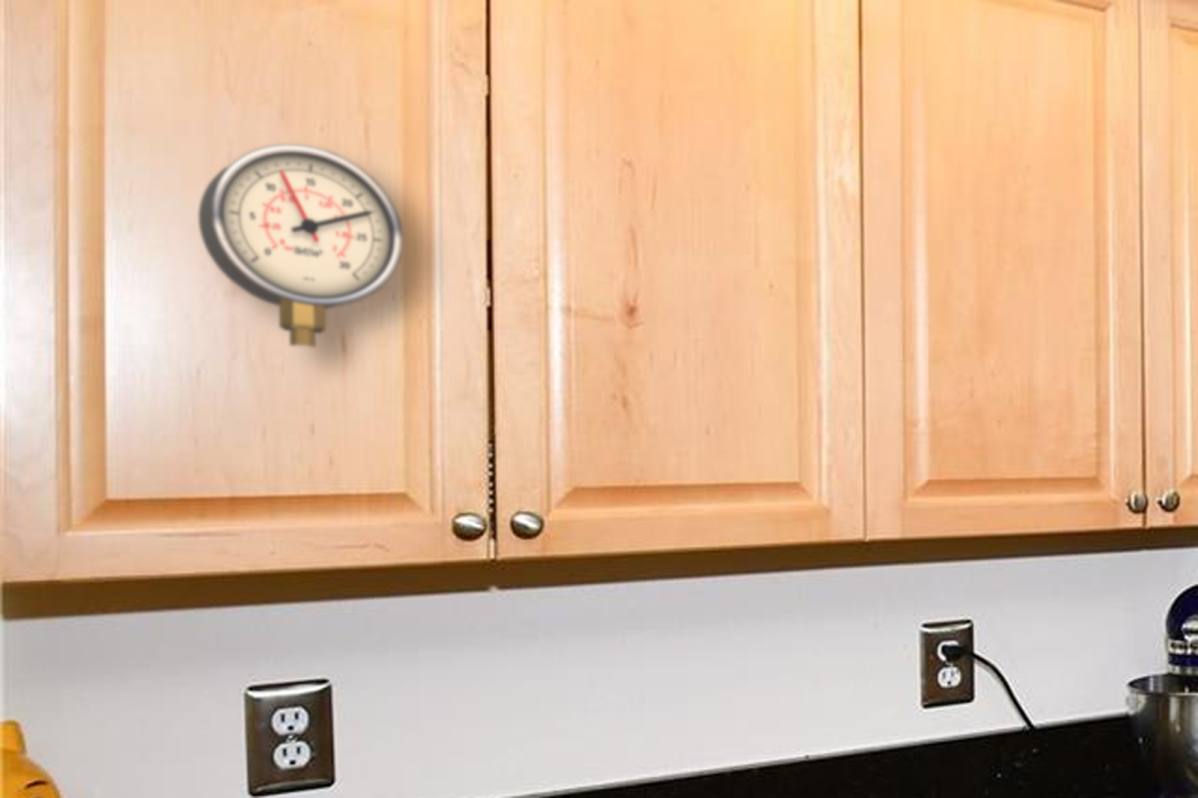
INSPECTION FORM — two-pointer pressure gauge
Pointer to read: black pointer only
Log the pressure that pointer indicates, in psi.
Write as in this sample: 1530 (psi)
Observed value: 22 (psi)
